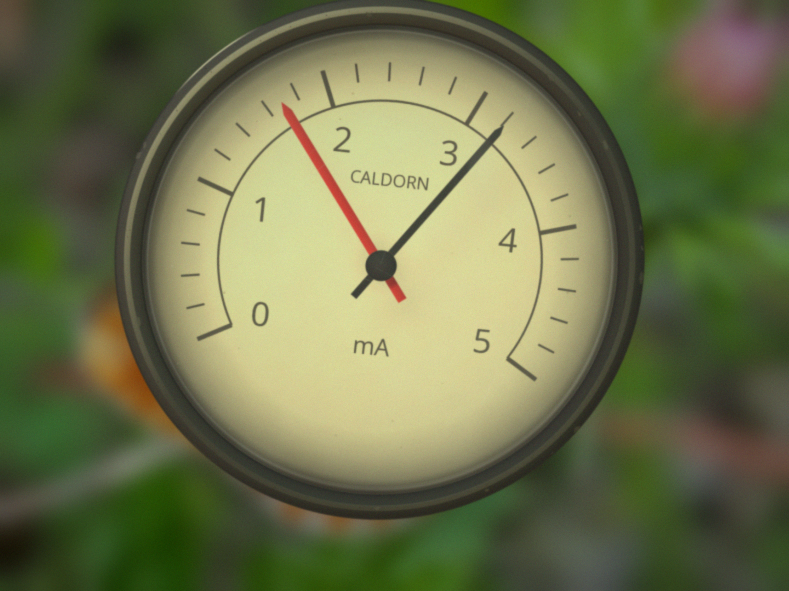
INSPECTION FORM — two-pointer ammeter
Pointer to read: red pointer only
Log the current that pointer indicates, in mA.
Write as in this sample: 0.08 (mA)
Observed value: 1.7 (mA)
